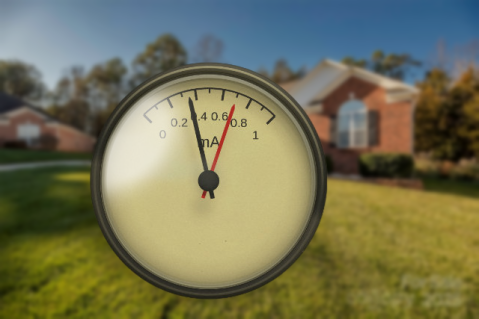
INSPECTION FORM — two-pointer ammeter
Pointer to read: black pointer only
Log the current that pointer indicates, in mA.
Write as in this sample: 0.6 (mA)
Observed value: 0.35 (mA)
